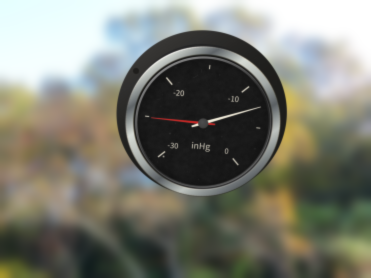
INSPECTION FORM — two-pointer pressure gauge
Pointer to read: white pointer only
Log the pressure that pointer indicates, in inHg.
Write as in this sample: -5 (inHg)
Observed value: -7.5 (inHg)
